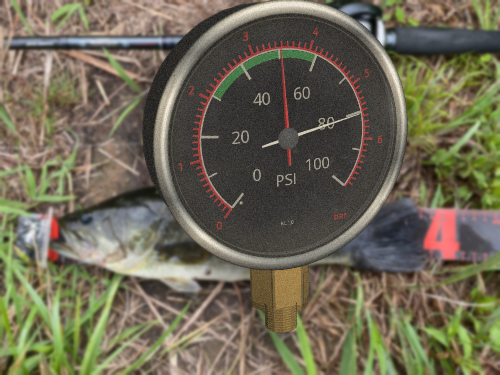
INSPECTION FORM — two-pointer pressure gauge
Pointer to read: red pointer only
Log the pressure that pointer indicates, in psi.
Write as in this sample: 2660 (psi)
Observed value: 50 (psi)
